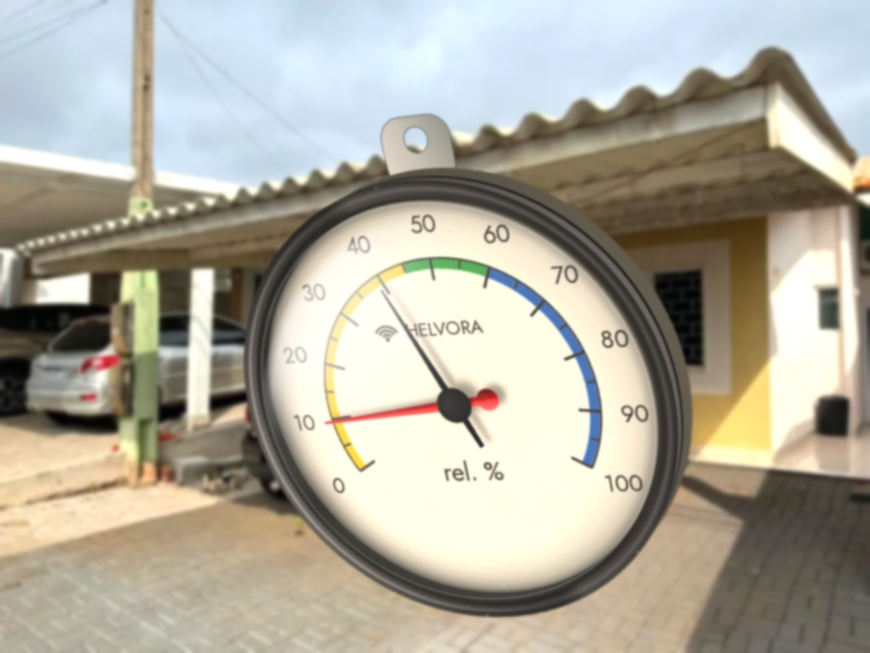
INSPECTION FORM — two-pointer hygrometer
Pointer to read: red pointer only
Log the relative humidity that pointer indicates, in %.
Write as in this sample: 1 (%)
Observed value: 10 (%)
